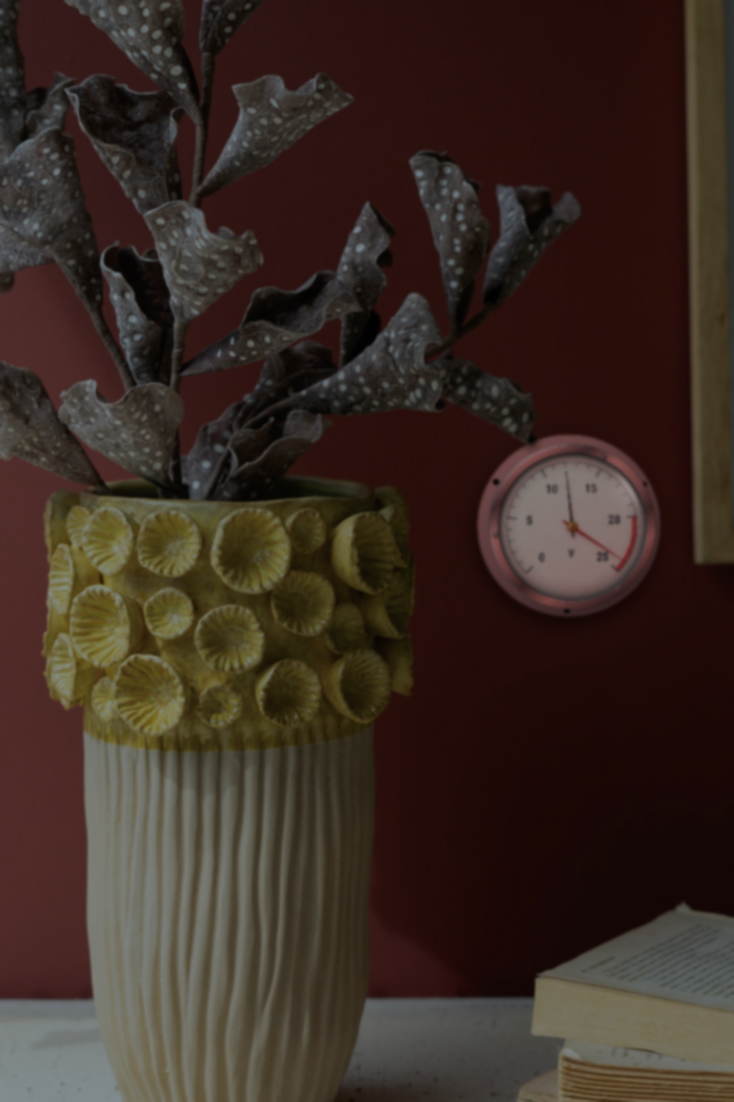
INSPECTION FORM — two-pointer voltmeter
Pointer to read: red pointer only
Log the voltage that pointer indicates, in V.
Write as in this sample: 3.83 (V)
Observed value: 24 (V)
